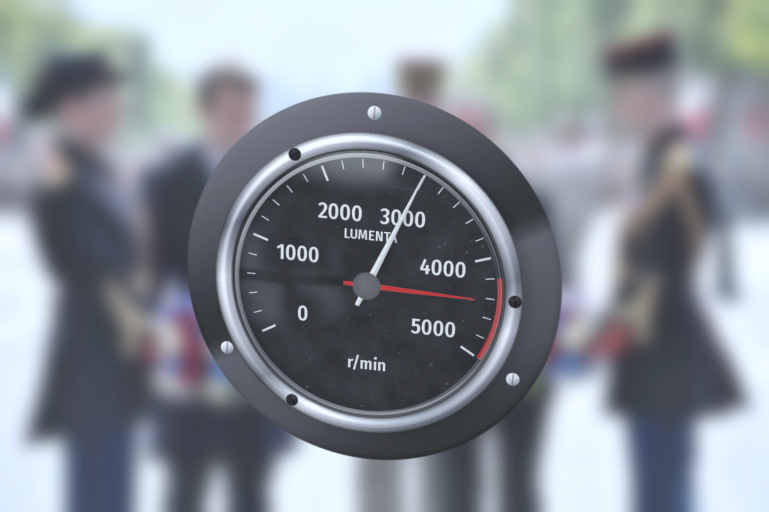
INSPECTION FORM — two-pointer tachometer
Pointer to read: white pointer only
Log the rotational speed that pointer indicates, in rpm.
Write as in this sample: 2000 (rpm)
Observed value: 3000 (rpm)
